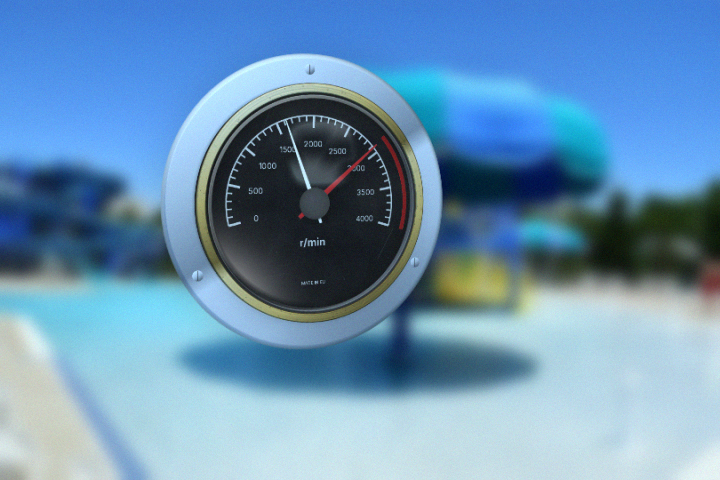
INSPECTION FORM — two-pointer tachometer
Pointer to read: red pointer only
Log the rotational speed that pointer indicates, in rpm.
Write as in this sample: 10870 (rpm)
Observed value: 2900 (rpm)
